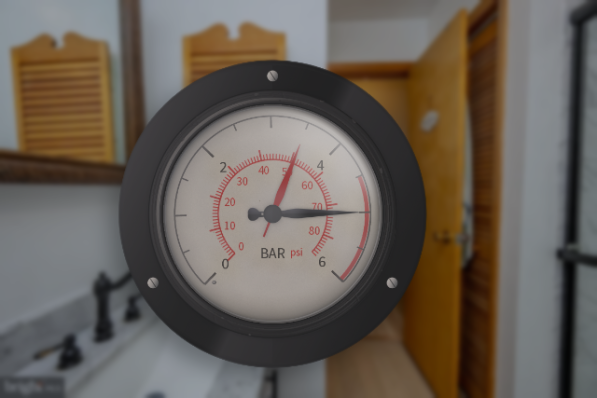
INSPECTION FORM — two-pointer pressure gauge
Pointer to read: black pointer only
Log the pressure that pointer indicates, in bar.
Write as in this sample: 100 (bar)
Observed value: 5 (bar)
